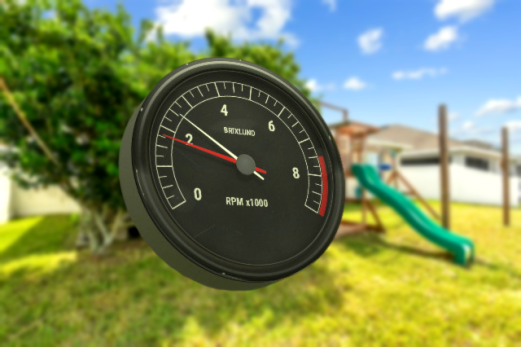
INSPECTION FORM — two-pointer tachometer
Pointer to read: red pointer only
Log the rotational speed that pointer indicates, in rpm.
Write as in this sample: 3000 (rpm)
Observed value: 1750 (rpm)
